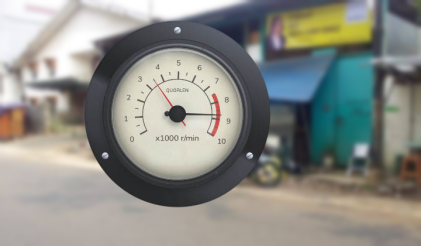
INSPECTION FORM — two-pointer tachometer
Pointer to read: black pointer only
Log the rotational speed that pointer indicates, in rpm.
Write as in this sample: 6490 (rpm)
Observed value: 8750 (rpm)
